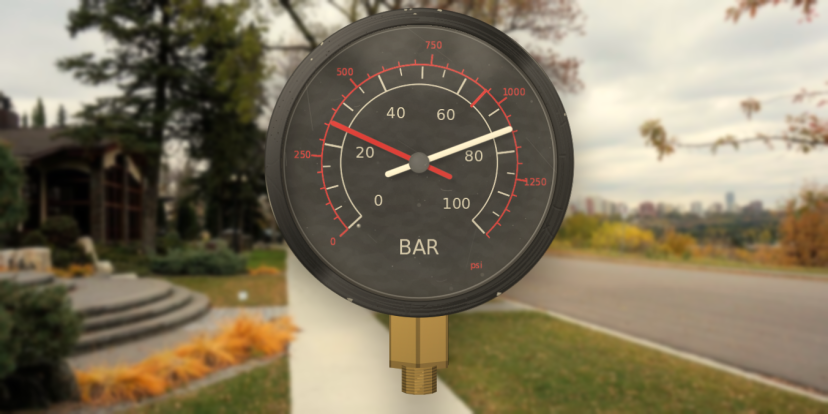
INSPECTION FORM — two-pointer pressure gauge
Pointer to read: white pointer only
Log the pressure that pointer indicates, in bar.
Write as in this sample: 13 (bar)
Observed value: 75 (bar)
